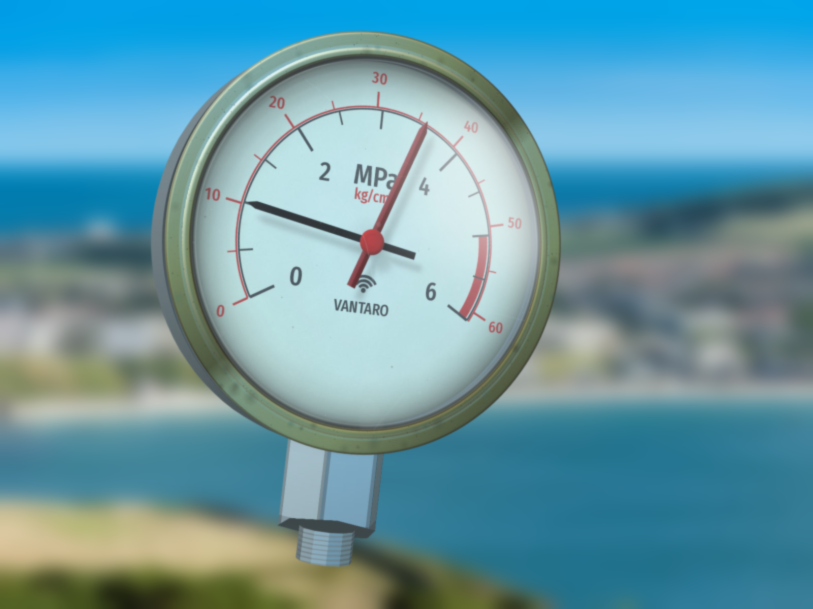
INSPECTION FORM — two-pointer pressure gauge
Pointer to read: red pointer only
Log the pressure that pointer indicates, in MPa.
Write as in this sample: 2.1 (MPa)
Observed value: 3.5 (MPa)
